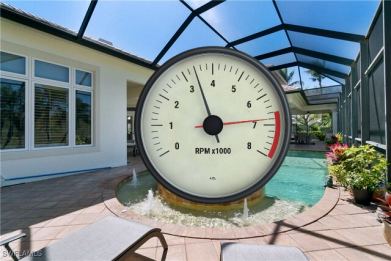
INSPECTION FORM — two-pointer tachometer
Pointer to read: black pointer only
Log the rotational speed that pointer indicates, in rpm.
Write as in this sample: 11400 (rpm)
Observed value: 3400 (rpm)
